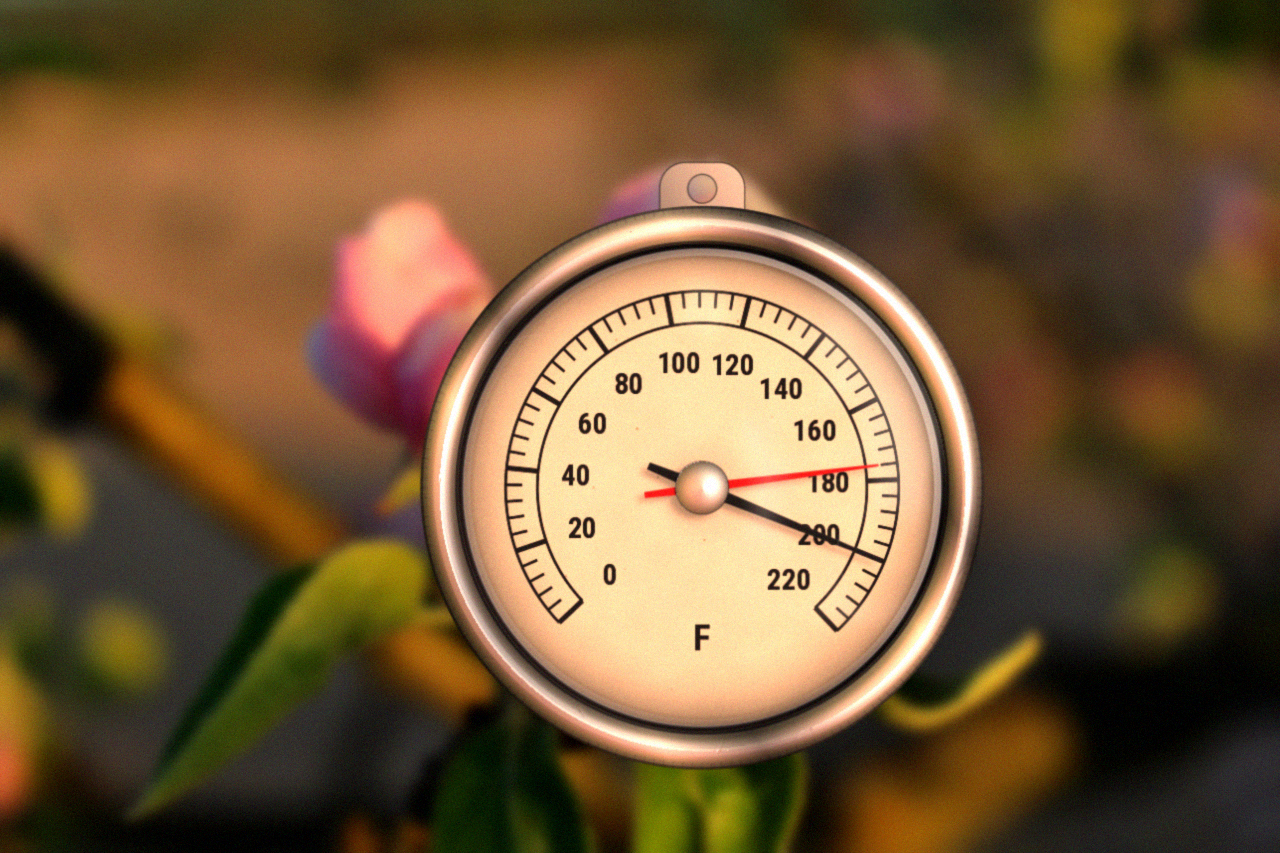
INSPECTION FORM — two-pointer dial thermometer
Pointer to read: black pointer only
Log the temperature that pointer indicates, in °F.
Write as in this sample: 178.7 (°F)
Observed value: 200 (°F)
